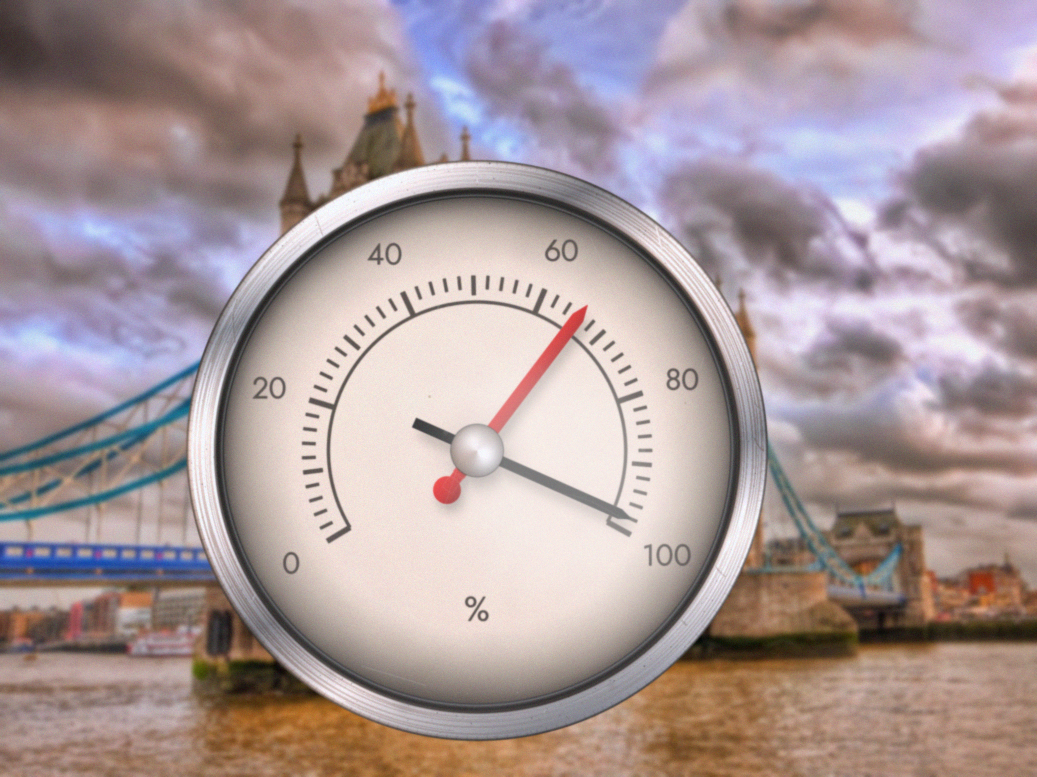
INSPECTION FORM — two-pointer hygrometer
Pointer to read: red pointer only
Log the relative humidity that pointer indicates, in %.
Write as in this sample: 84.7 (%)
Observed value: 66 (%)
